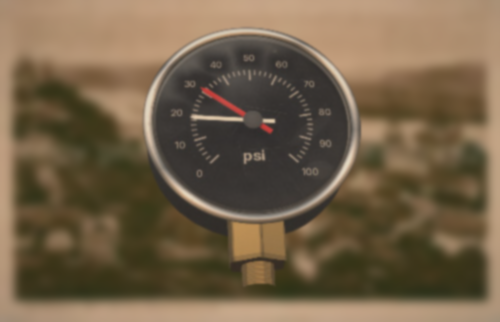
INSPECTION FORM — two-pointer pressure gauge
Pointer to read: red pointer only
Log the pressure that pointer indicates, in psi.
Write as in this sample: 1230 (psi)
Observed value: 30 (psi)
